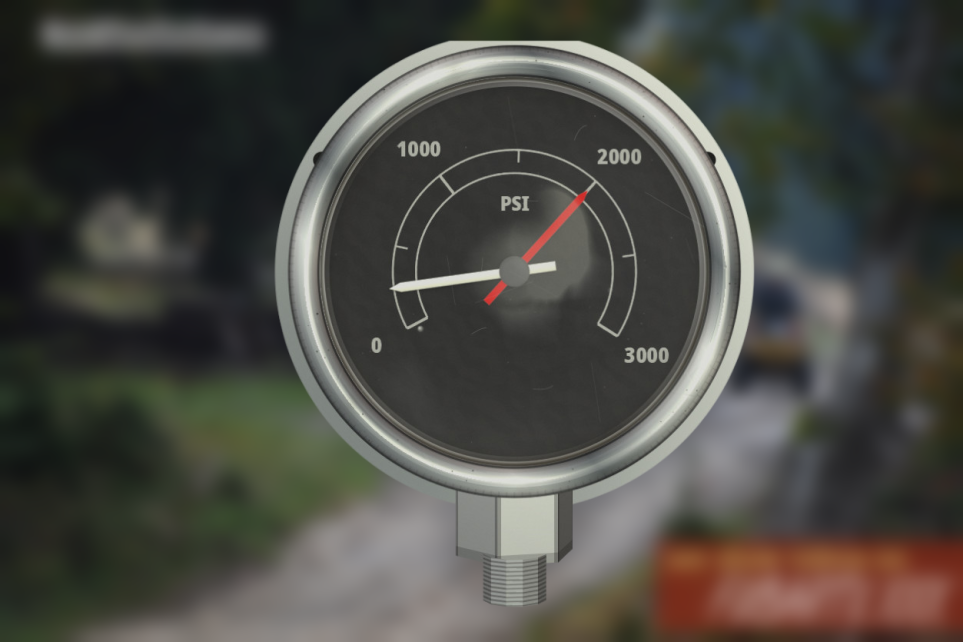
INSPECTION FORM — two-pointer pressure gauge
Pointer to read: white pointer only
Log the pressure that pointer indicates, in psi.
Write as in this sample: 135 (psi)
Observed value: 250 (psi)
